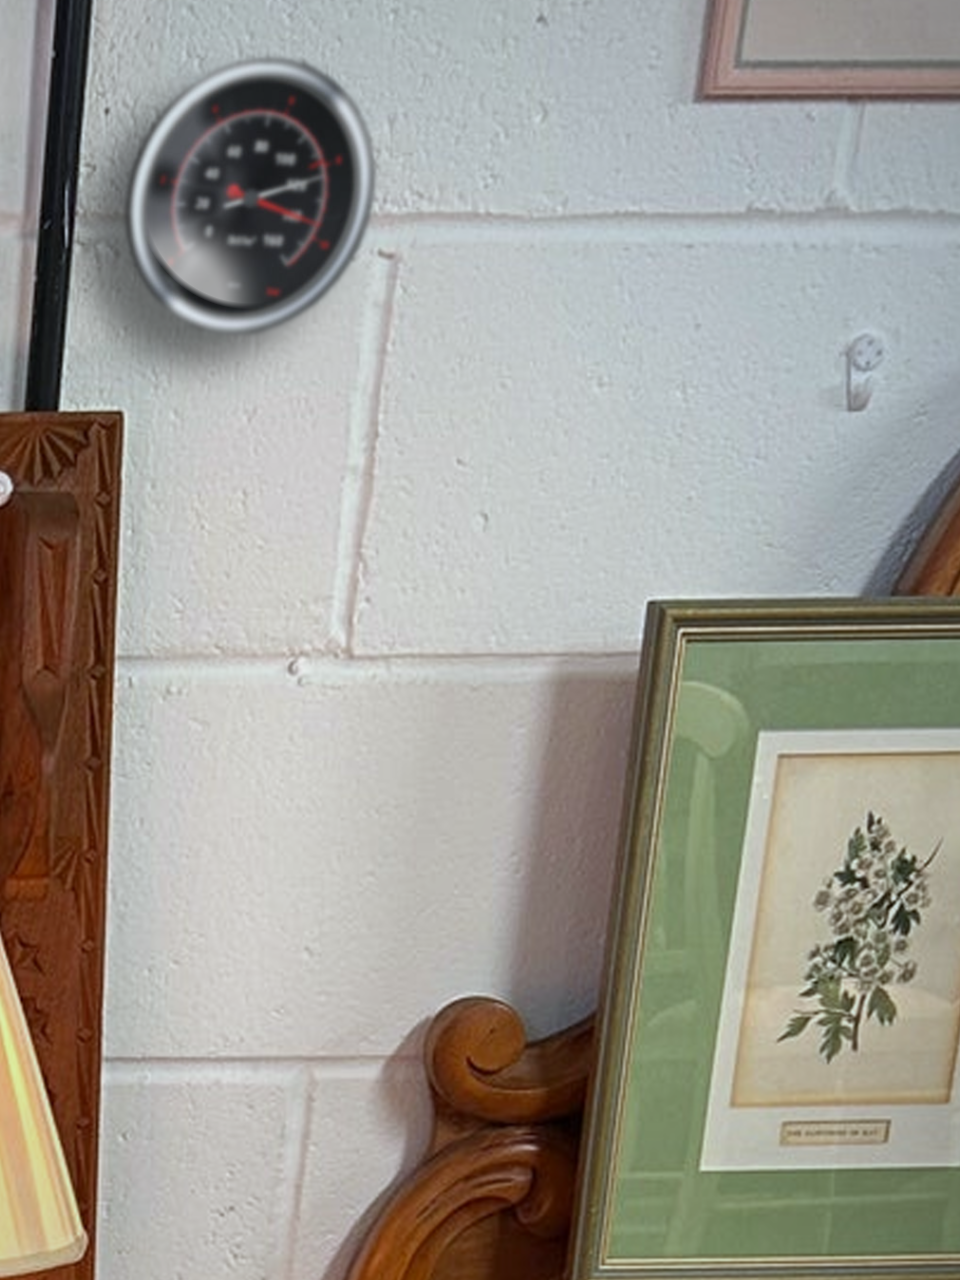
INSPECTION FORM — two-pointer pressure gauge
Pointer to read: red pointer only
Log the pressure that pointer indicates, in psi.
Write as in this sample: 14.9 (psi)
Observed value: 140 (psi)
